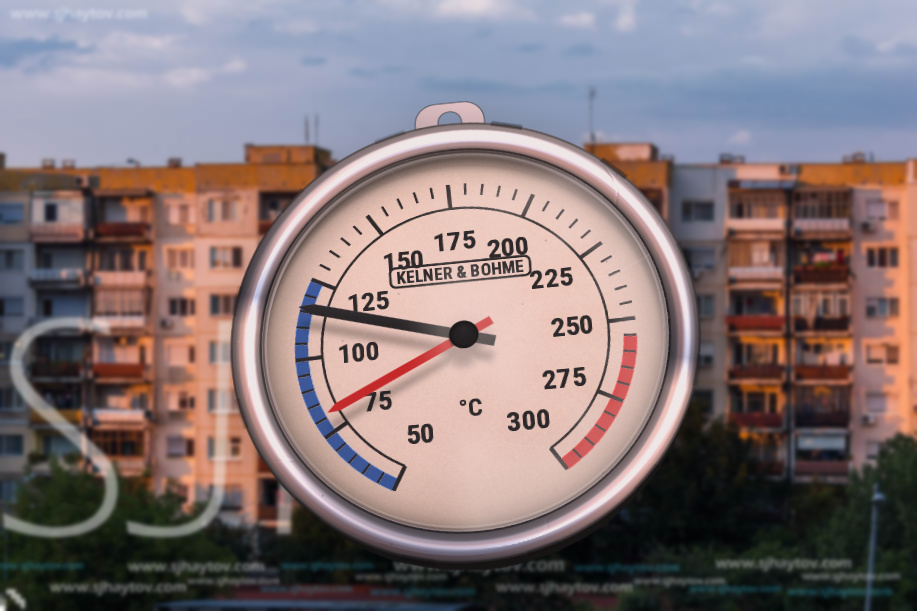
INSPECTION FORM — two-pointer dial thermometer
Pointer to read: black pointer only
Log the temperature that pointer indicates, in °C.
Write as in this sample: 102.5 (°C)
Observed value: 115 (°C)
